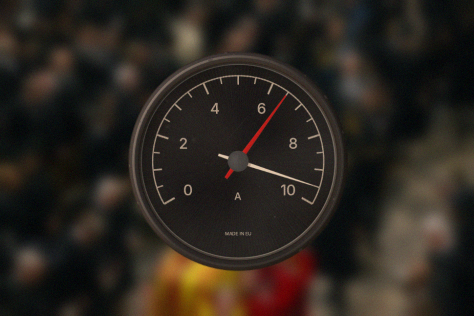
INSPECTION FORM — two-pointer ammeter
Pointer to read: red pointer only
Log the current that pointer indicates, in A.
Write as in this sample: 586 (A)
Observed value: 6.5 (A)
